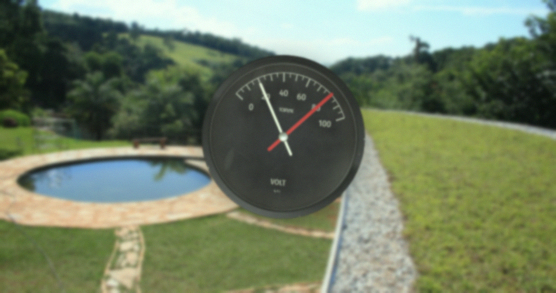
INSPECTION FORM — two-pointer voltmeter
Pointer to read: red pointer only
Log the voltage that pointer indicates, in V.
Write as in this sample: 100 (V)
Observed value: 80 (V)
